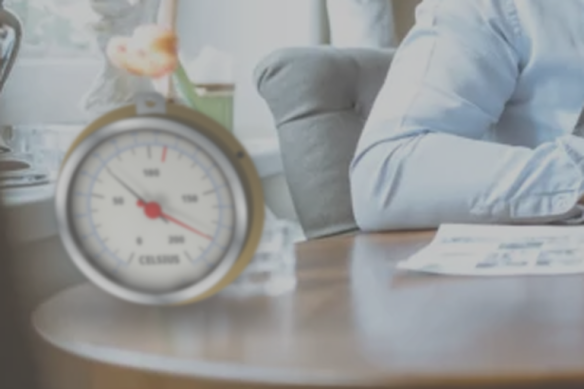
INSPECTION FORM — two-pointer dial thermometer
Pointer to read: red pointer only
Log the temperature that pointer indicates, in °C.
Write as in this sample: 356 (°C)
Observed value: 180 (°C)
